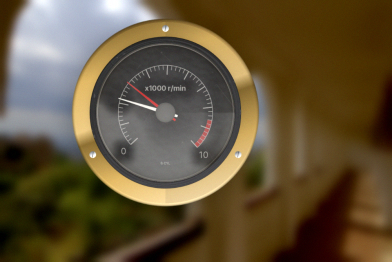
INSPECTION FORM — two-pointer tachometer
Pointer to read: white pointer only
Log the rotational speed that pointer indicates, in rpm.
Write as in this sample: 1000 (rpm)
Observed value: 2200 (rpm)
